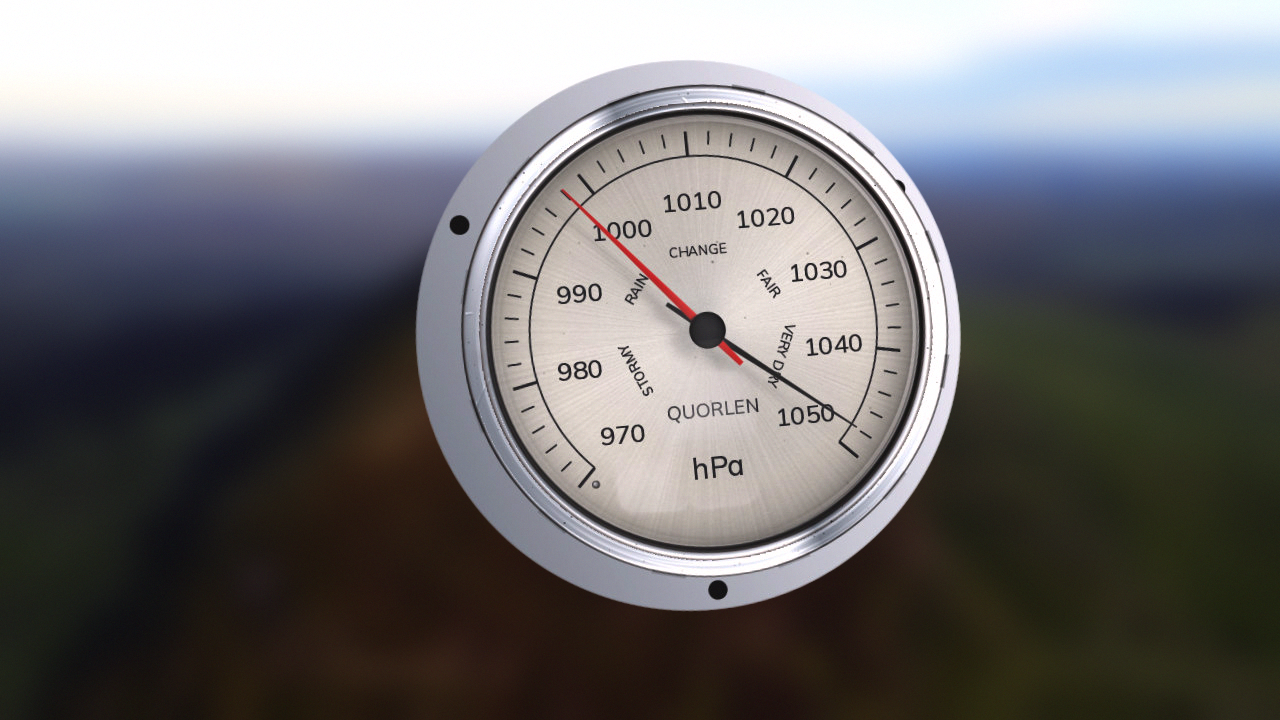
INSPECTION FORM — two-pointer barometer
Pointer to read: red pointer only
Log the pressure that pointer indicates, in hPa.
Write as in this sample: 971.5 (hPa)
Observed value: 998 (hPa)
